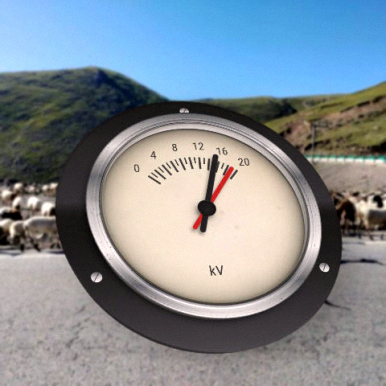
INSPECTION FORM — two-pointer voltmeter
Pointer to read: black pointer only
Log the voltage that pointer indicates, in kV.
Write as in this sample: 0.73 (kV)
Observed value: 15 (kV)
